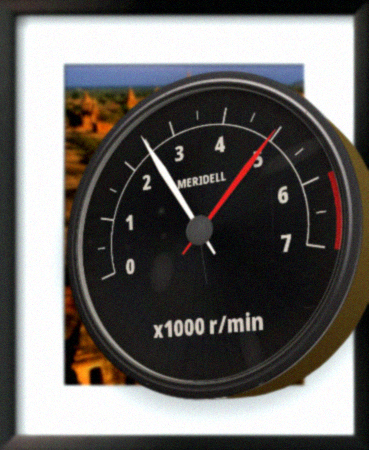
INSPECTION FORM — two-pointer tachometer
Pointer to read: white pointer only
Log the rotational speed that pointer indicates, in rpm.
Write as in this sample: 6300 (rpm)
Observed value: 2500 (rpm)
